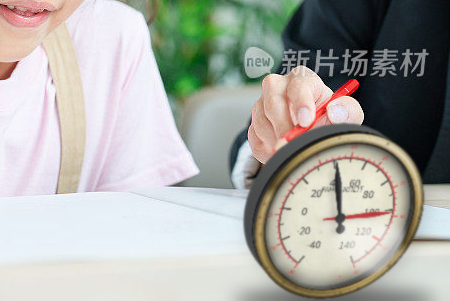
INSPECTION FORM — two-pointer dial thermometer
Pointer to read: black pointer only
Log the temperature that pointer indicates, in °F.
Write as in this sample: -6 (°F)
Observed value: 40 (°F)
